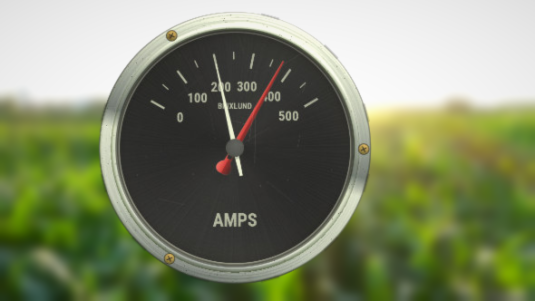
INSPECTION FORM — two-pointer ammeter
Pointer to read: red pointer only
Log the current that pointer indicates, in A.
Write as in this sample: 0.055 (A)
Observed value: 375 (A)
